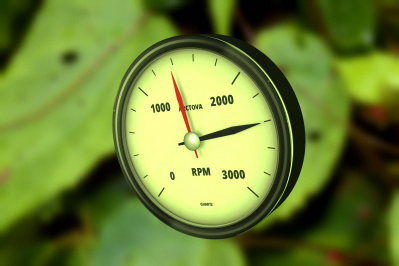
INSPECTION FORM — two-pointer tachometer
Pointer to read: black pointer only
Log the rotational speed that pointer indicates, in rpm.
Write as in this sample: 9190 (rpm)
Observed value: 2400 (rpm)
